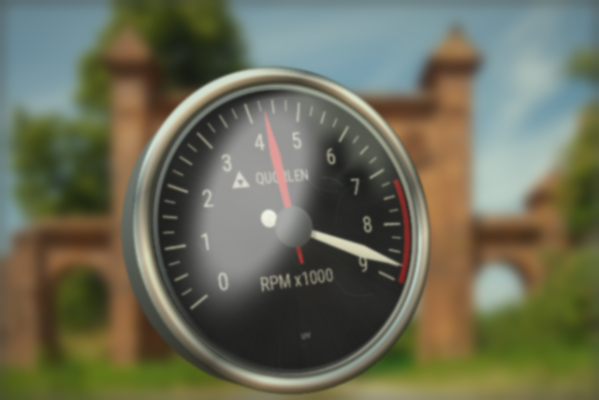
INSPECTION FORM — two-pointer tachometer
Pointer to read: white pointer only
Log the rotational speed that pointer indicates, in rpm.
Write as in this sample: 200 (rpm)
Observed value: 8750 (rpm)
